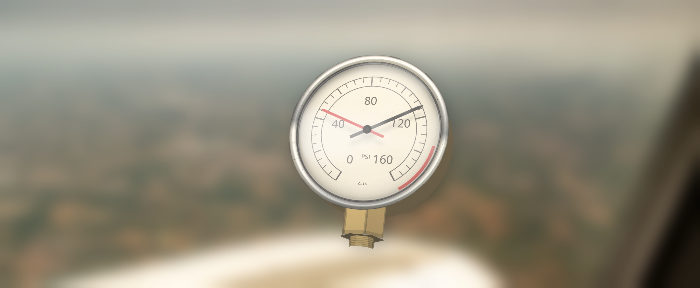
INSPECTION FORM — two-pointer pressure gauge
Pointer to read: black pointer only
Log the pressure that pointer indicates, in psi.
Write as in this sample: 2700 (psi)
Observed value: 115 (psi)
